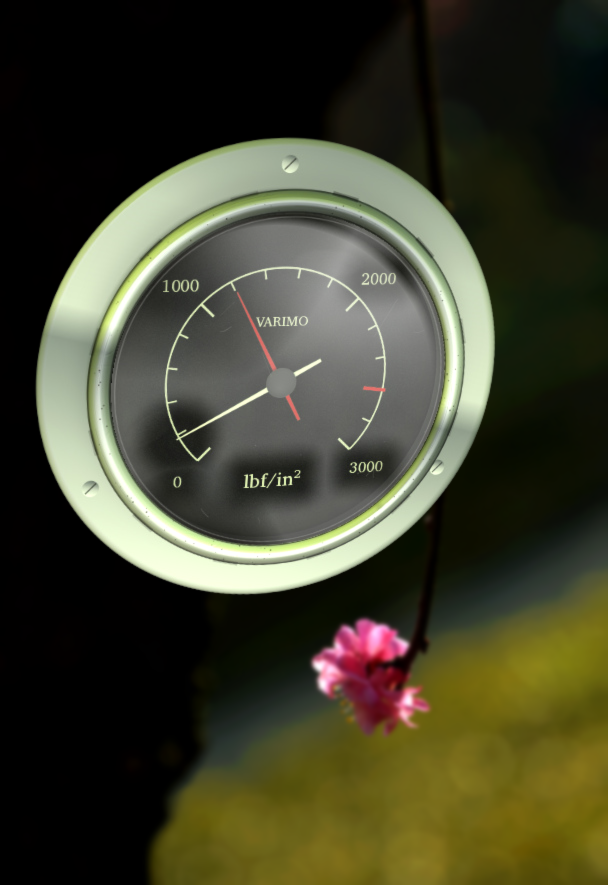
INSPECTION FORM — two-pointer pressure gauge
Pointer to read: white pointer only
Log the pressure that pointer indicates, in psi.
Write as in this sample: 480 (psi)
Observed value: 200 (psi)
